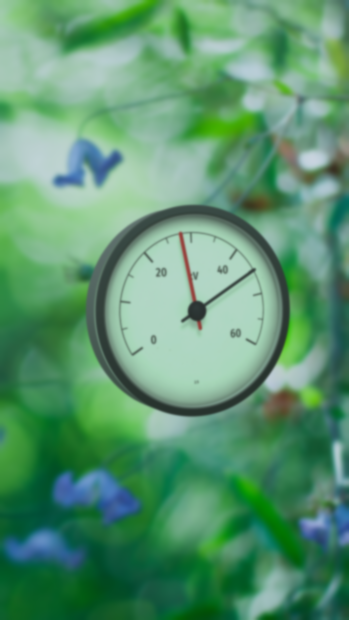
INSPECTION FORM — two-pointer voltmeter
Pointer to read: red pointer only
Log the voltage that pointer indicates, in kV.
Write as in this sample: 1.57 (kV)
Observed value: 27.5 (kV)
